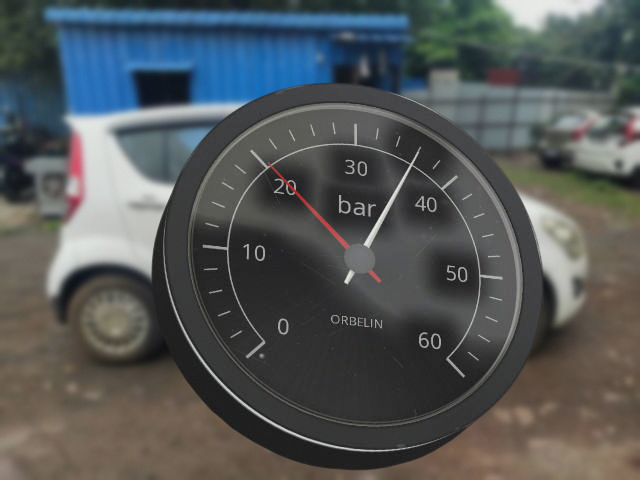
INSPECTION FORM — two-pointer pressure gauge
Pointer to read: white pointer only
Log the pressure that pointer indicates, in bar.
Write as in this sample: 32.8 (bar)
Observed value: 36 (bar)
